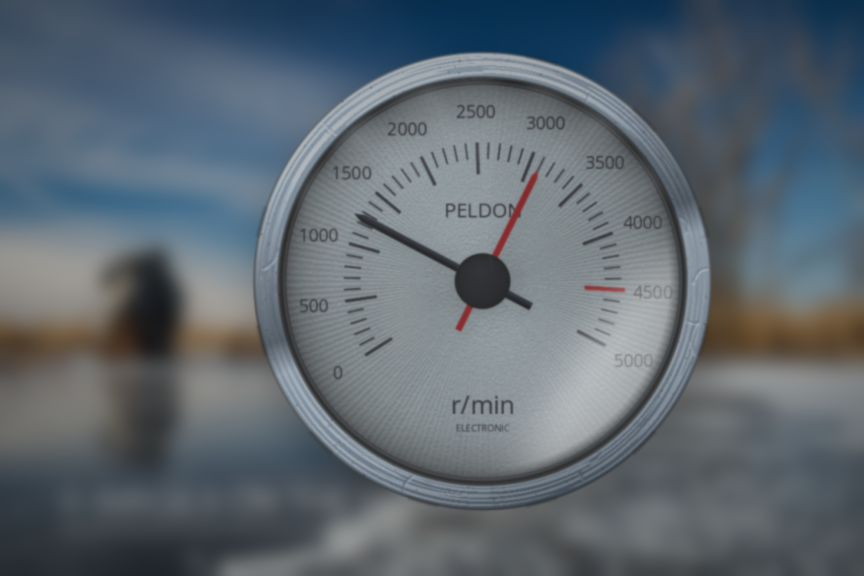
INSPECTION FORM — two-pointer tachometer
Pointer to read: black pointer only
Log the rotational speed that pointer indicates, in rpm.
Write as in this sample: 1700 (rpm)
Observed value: 1250 (rpm)
